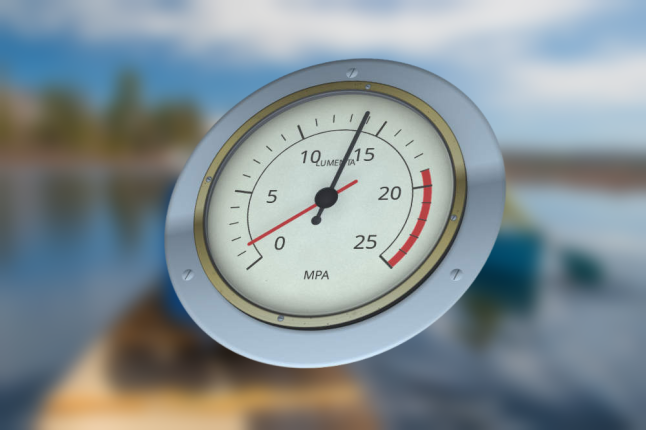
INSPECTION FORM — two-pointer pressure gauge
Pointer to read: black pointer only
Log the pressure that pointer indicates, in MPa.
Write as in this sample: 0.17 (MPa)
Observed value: 14 (MPa)
